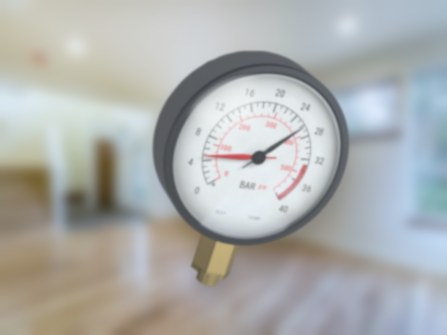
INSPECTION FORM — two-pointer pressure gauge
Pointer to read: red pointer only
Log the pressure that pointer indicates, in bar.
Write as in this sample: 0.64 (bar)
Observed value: 5 (bar)
